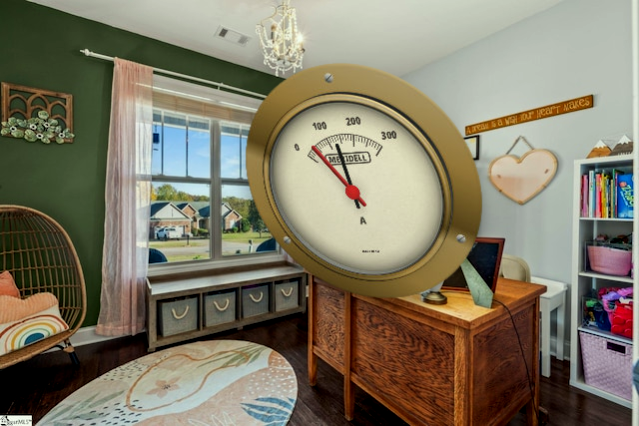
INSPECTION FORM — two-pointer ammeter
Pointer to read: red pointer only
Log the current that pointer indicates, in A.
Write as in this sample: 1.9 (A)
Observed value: 50 (A)
